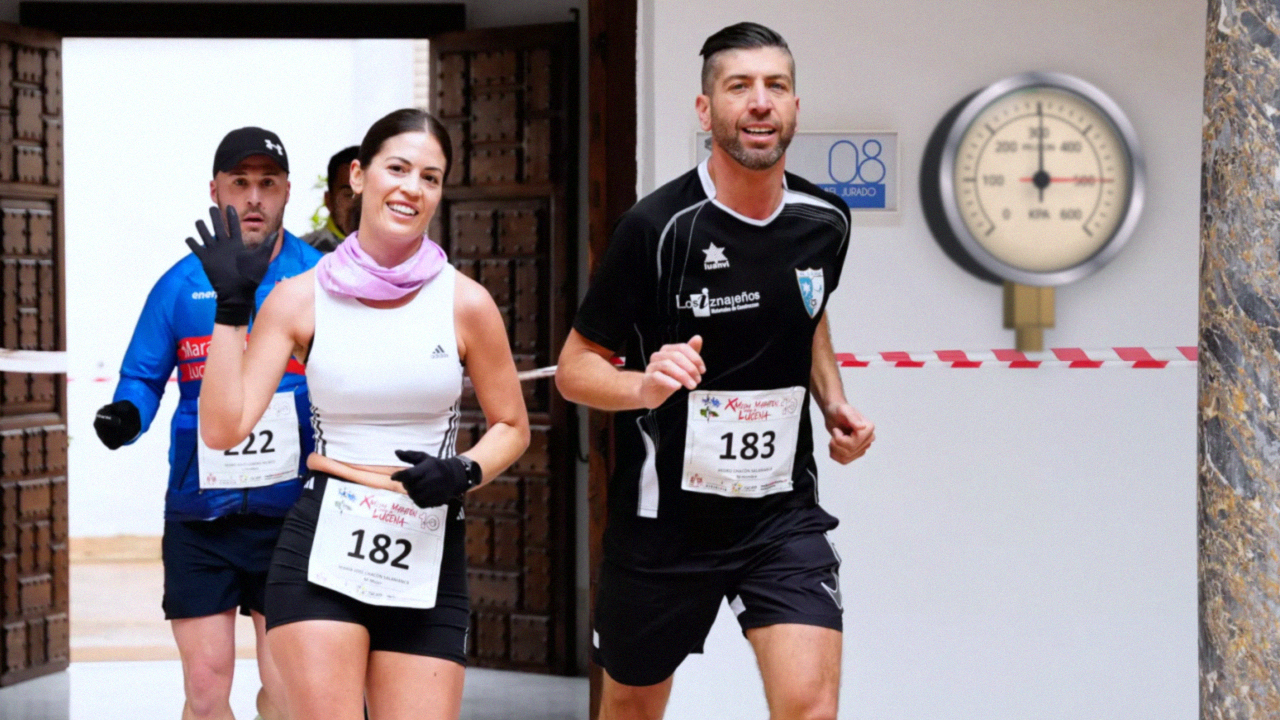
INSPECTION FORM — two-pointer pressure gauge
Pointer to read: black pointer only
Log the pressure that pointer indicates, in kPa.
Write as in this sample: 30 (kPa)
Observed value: 300 (kPa)
